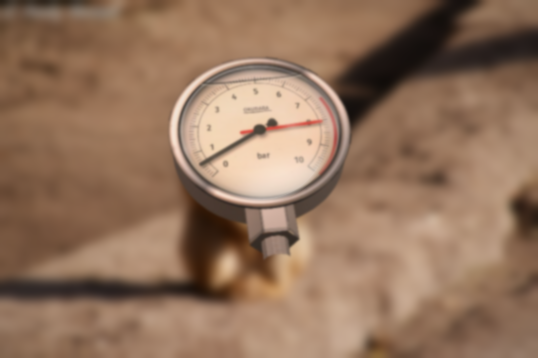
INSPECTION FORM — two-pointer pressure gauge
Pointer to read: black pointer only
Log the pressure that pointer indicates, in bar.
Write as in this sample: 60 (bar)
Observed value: 0.5 (bar)
